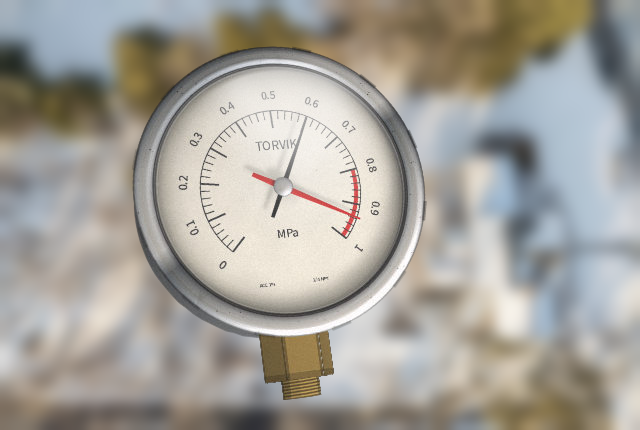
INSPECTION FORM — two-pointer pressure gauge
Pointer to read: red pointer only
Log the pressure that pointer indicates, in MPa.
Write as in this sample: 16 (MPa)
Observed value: 0.94 (MPa)
